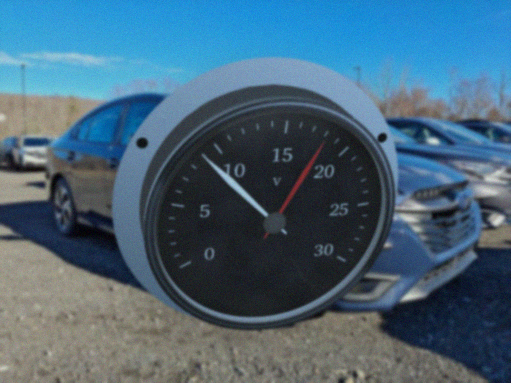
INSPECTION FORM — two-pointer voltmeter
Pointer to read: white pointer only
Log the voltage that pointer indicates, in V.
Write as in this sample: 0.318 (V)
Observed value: 9 (V)
